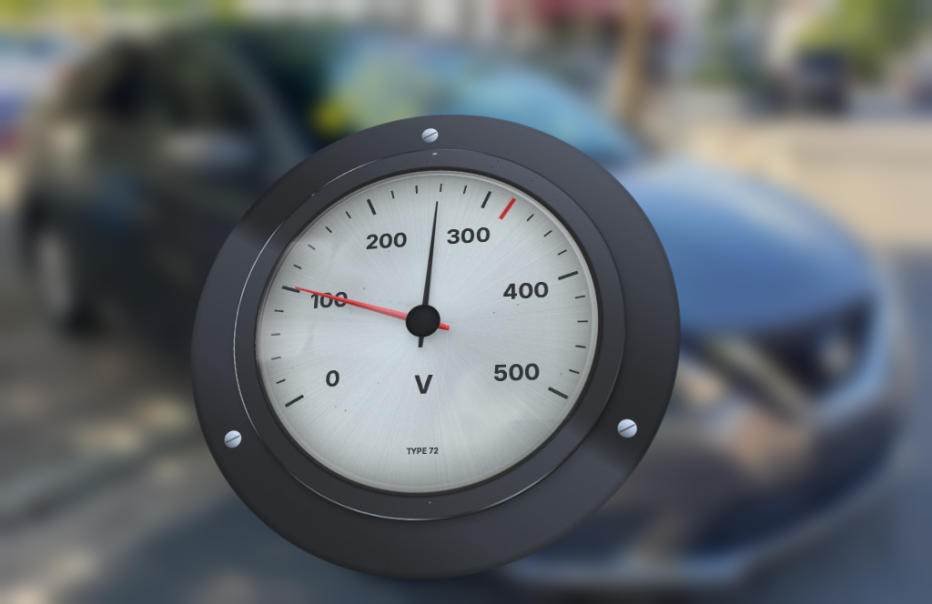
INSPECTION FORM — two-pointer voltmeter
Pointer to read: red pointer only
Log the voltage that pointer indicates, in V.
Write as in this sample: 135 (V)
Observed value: 100 (V)
